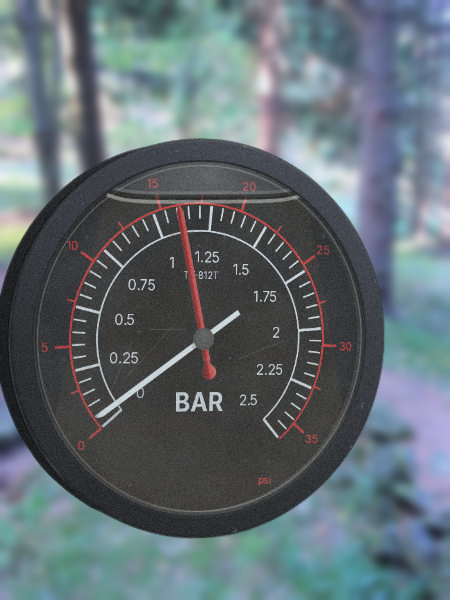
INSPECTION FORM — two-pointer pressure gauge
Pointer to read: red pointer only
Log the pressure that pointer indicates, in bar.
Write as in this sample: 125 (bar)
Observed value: 1.1 (bar)
